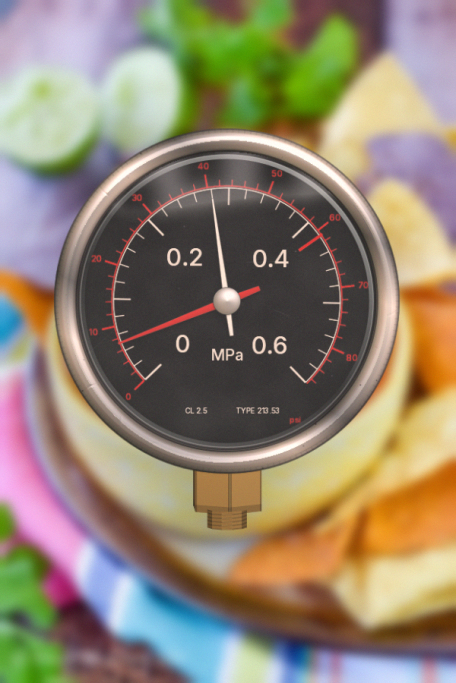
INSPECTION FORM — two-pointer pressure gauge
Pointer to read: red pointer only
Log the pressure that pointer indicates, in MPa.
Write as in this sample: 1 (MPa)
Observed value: 0.05 (MPa)
